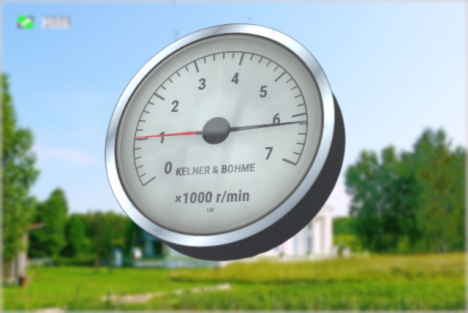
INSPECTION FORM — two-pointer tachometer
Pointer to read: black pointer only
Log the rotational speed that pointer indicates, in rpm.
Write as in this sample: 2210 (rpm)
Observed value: 6200 (rpm)
